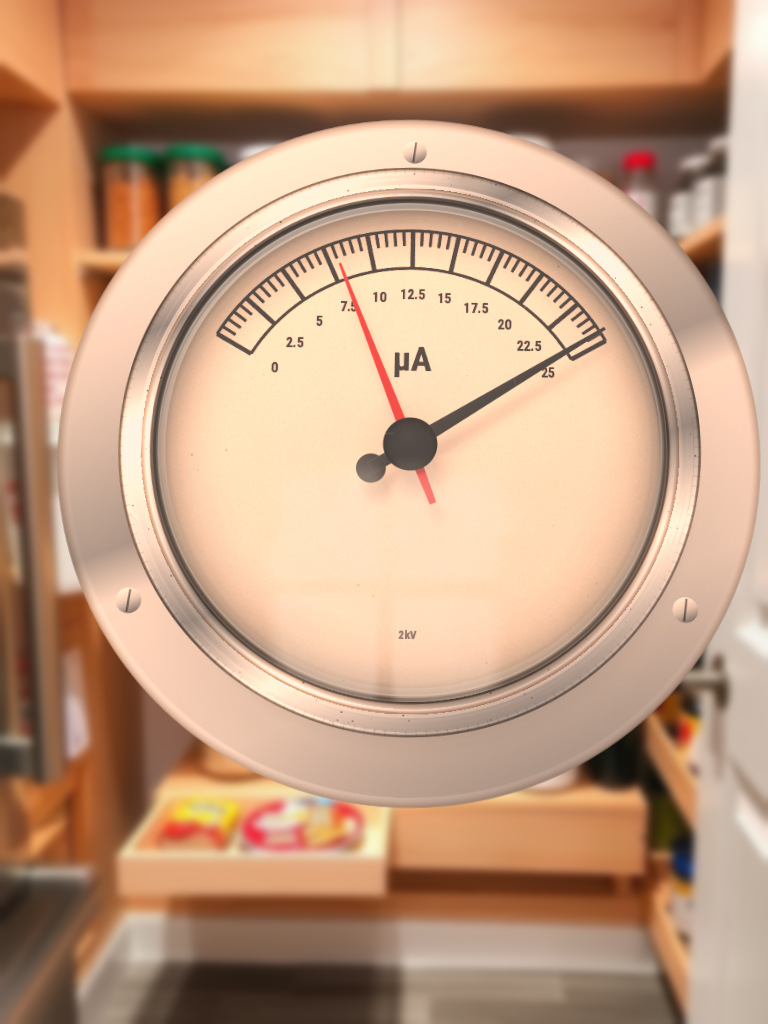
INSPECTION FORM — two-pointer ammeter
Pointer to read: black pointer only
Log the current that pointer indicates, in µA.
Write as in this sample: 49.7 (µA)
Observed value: 24.5 (µA)
